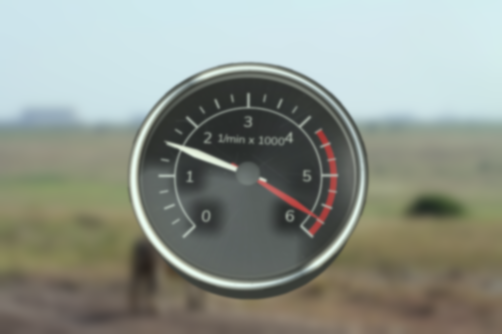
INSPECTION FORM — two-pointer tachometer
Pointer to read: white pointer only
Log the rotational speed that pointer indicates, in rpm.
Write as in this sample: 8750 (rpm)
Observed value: 1500 (rpm)
